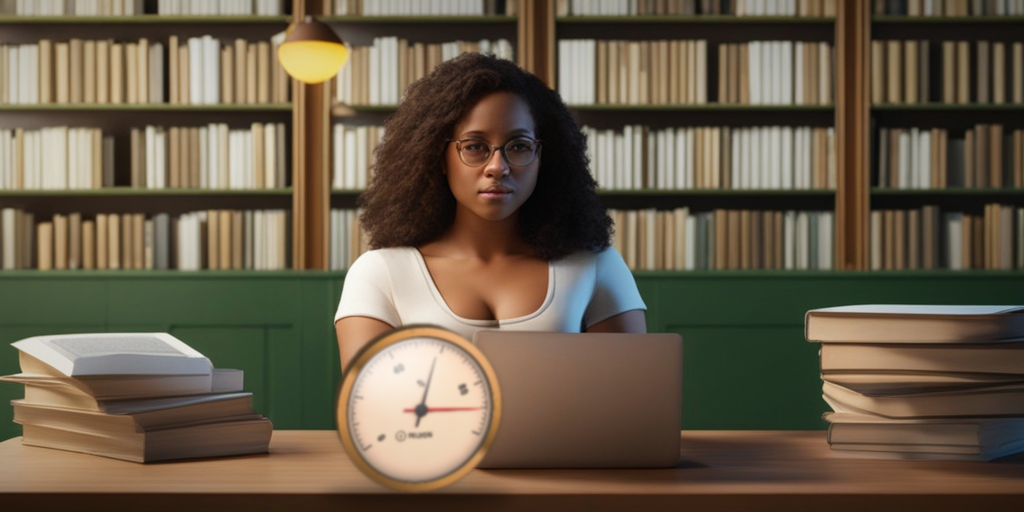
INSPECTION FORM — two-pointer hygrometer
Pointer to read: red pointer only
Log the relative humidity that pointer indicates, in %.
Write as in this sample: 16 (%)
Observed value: 90 (%)
